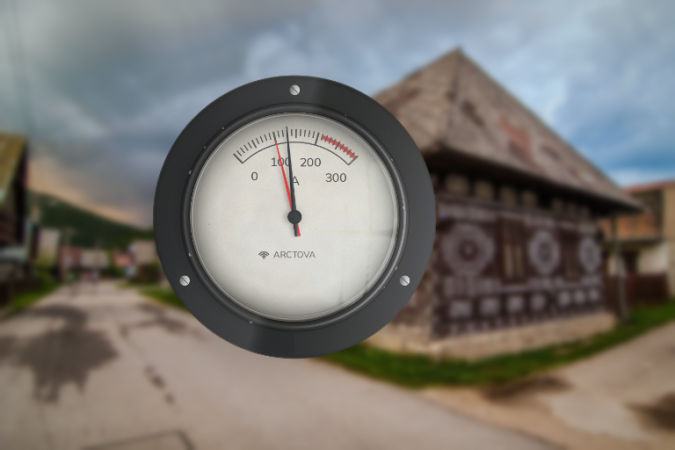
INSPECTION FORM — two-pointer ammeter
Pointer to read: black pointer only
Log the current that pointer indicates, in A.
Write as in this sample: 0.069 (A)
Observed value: 130 (A)
